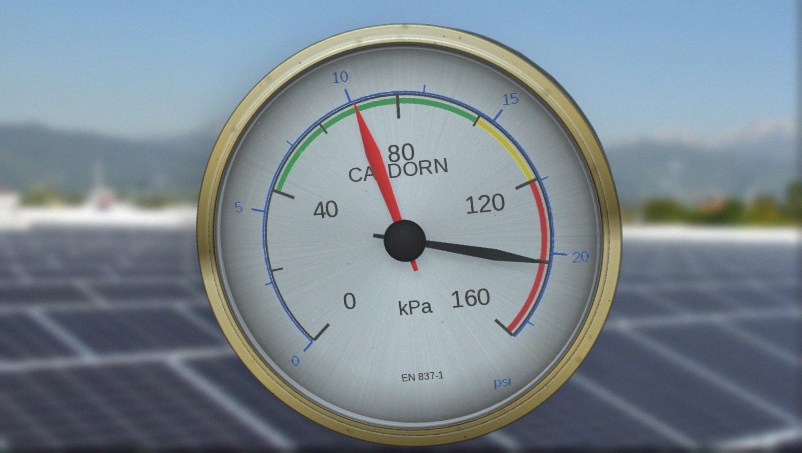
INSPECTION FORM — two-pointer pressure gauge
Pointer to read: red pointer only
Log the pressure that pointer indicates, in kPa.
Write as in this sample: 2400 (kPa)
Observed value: 70 (kPa)
